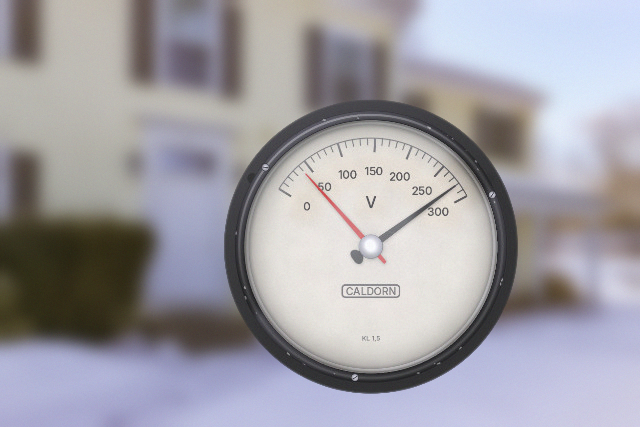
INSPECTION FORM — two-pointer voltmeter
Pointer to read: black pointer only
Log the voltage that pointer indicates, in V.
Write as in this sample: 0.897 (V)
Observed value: 280 (V)
